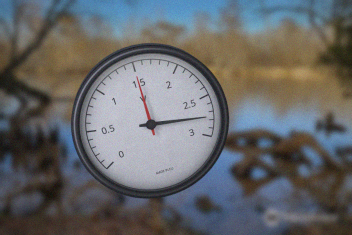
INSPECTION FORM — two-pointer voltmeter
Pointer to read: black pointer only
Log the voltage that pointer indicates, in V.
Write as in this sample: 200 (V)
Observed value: 2.75 (V)
